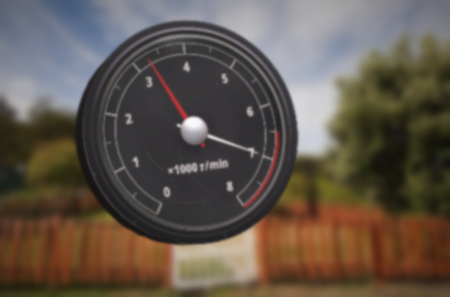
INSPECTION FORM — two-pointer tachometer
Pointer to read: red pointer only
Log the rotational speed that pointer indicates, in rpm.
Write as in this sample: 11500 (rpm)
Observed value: 3250 (rpm)
